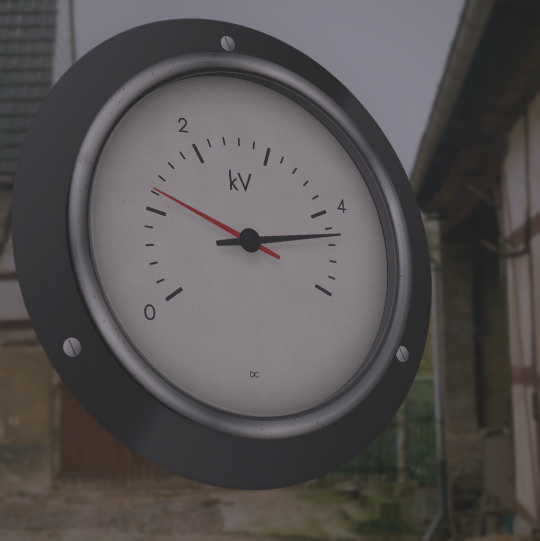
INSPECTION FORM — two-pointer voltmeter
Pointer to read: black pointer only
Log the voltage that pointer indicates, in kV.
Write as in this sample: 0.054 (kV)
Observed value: 4.3 (kV)
